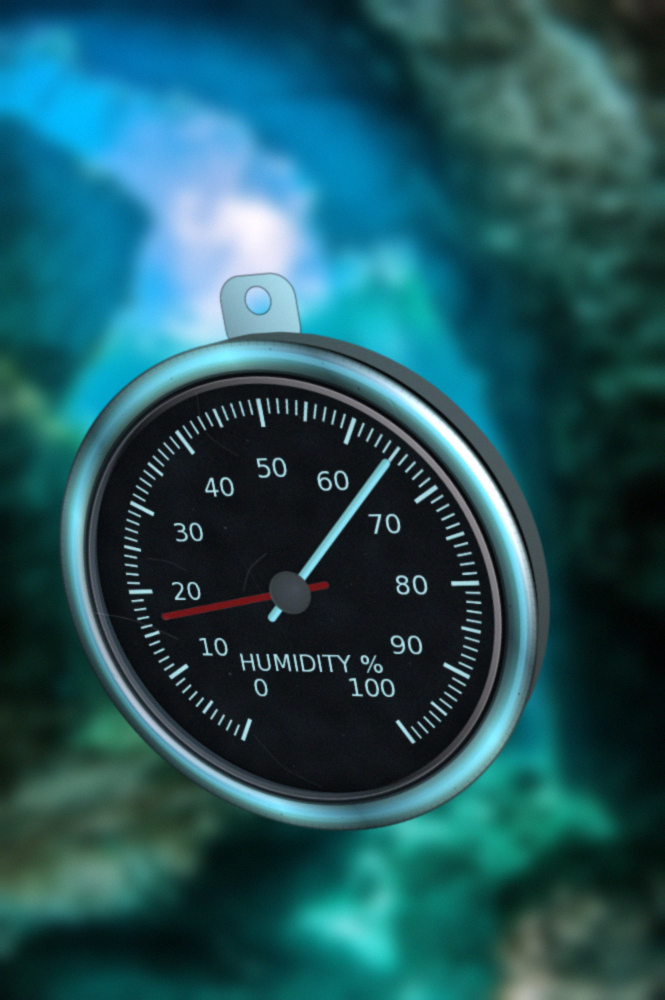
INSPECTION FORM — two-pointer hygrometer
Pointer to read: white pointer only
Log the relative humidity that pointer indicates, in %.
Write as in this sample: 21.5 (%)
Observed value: 65 (%)
